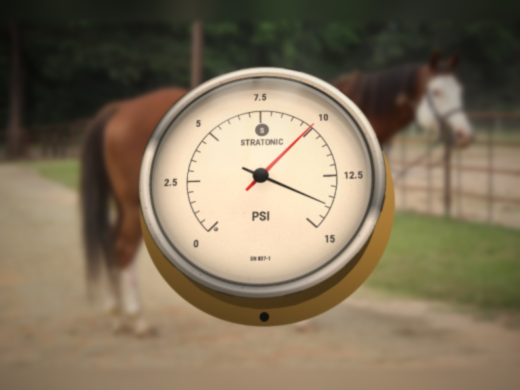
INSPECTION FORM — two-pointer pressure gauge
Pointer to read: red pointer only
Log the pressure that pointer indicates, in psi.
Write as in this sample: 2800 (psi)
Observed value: 10 (psi)
